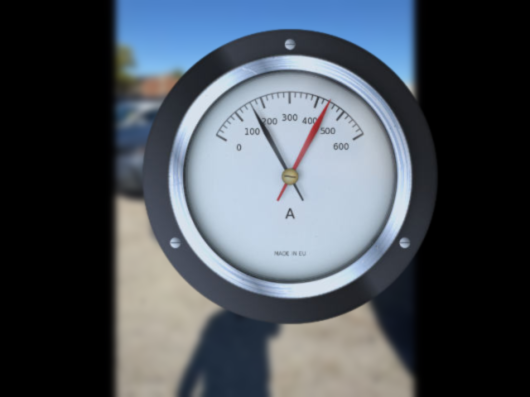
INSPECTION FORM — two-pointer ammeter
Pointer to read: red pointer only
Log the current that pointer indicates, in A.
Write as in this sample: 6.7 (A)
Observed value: 440 (A)
